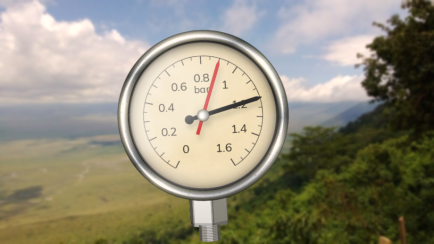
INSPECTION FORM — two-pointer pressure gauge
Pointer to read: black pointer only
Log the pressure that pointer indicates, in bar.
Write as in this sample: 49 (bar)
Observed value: 1.2 (bar)
